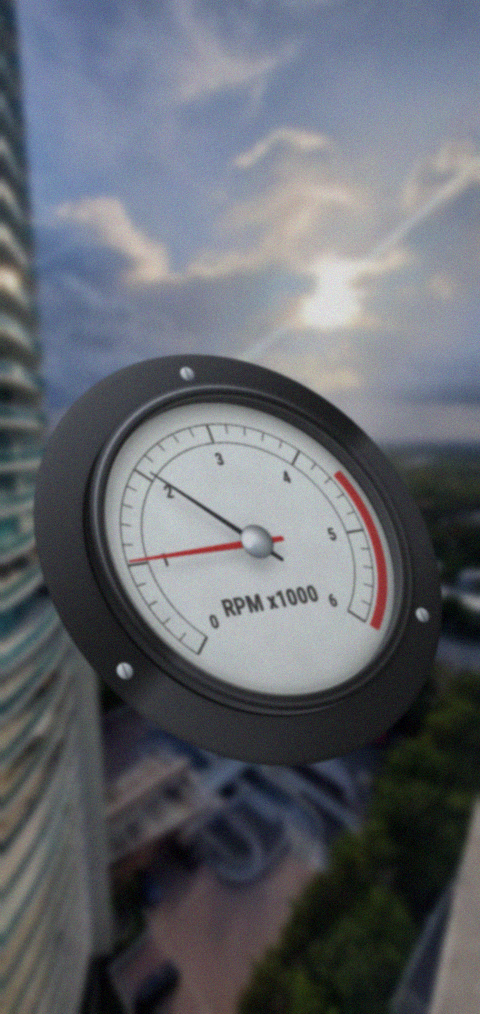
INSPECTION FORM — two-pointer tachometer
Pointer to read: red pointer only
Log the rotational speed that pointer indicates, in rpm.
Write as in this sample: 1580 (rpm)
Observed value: 1000 (rpm)
